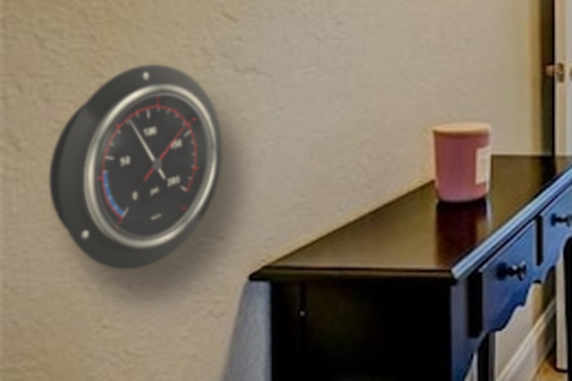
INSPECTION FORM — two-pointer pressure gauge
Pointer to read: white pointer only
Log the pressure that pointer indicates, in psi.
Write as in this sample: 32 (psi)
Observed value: 80 (psi)
